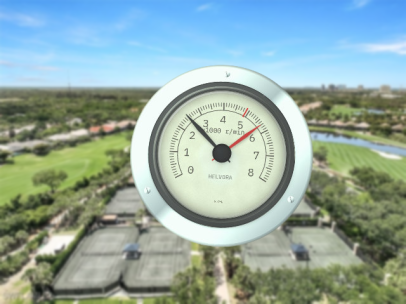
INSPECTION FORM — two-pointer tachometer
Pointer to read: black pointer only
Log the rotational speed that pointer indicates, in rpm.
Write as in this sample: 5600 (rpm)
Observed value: 2500 (rpm)
